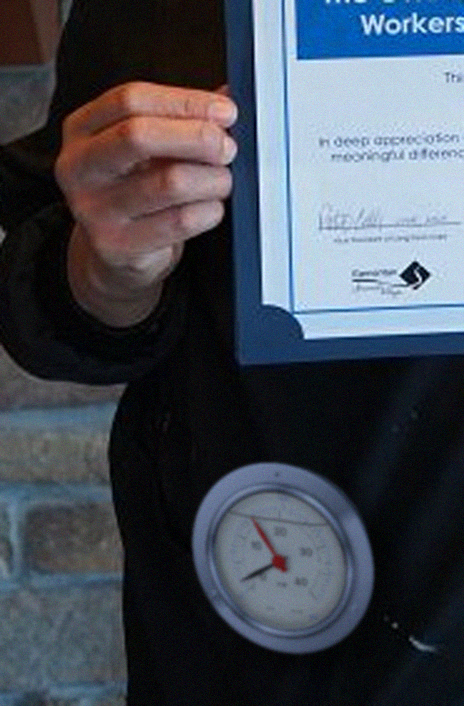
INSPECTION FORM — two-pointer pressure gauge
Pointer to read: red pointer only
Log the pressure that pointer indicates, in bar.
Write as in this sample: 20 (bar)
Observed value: 15 (bar)
